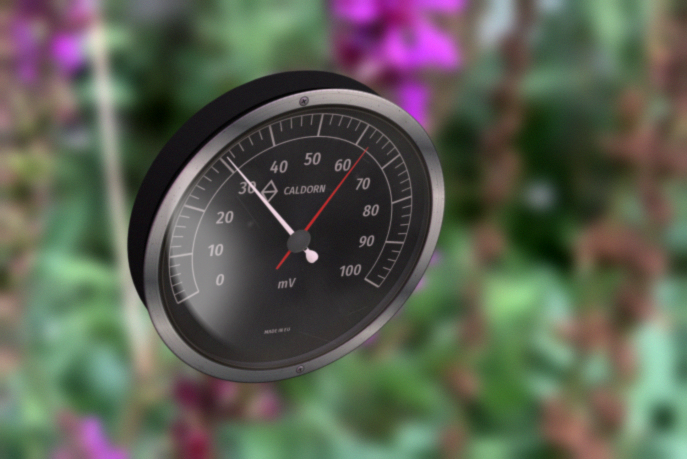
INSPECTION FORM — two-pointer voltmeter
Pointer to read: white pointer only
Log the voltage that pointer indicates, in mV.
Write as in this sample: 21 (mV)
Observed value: 31 (mV)
